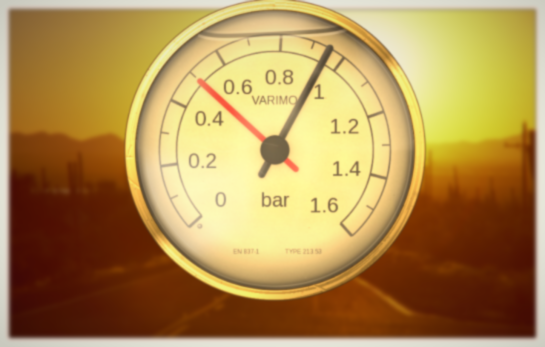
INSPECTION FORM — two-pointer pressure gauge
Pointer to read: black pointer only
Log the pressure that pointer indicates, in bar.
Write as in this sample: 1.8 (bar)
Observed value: 0.95 (bar)
